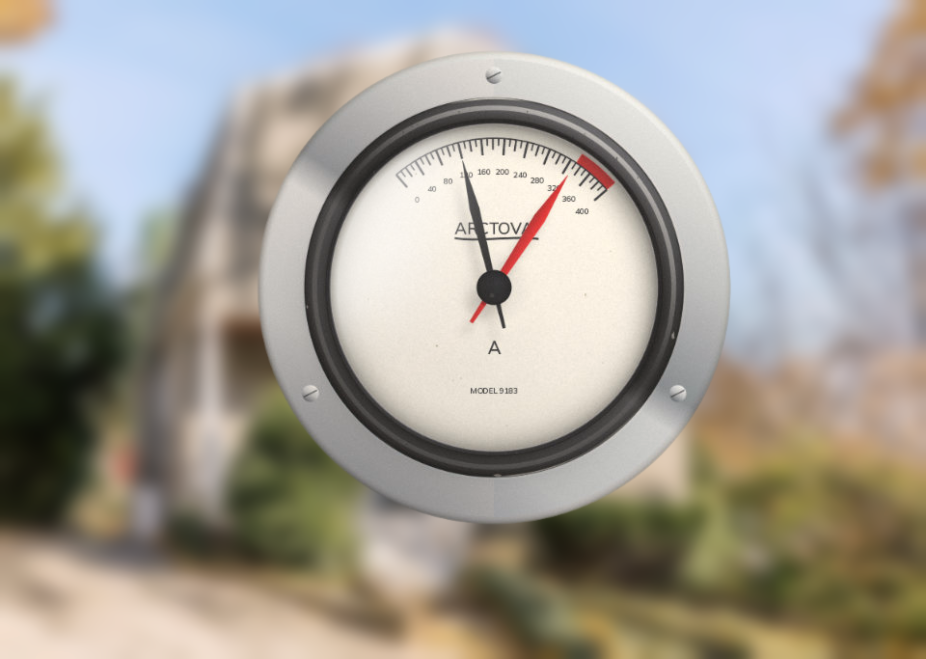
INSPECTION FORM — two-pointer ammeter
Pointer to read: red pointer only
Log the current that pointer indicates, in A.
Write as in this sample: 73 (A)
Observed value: 330 (A)
